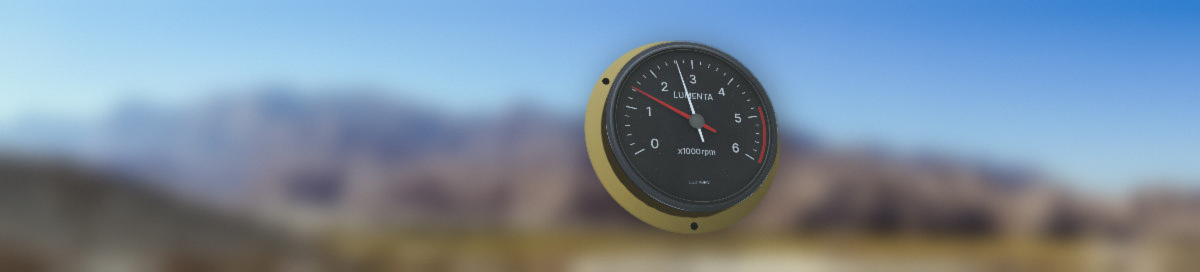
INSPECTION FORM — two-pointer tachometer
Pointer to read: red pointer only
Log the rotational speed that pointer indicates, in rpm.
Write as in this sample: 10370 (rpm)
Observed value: 1400 (rpm)
